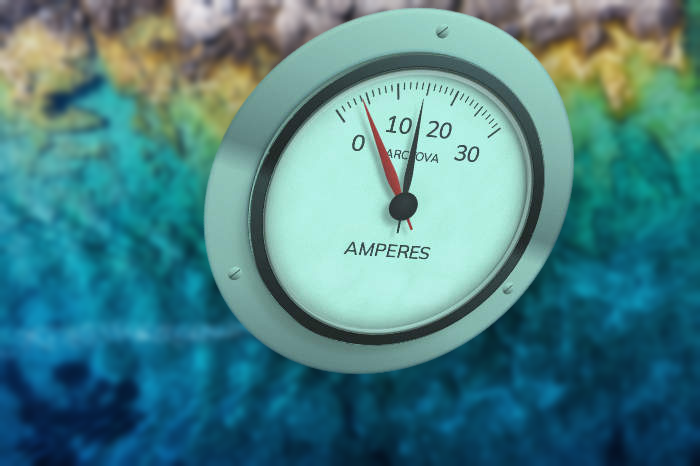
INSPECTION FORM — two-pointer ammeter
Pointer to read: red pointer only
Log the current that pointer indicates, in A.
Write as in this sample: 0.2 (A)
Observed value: 4 (A)
